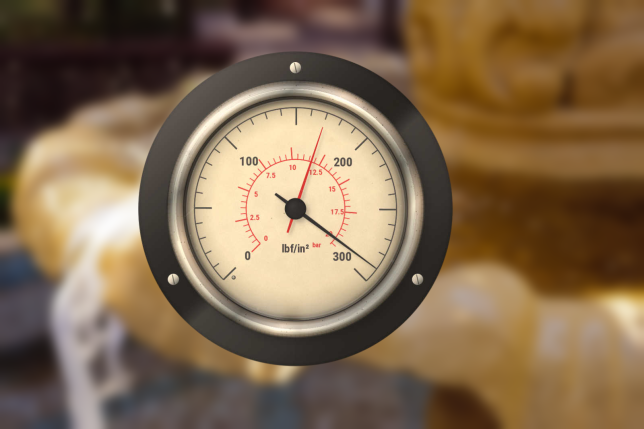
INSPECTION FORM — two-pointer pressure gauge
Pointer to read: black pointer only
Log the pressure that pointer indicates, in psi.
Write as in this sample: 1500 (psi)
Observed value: 290 (psi)
